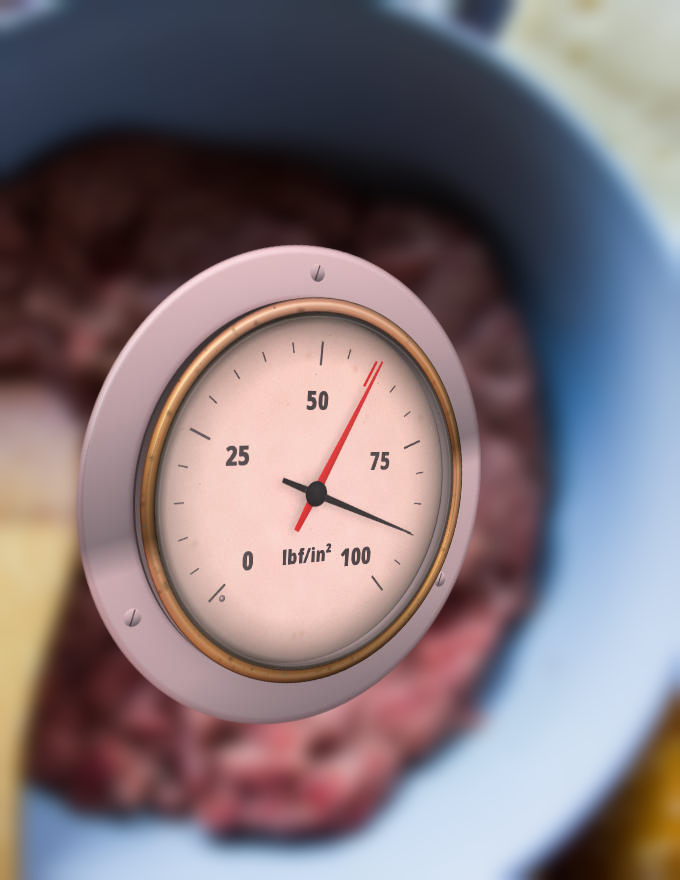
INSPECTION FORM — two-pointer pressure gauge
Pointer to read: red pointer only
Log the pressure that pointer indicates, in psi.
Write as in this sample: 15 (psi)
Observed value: 60 (psi)
